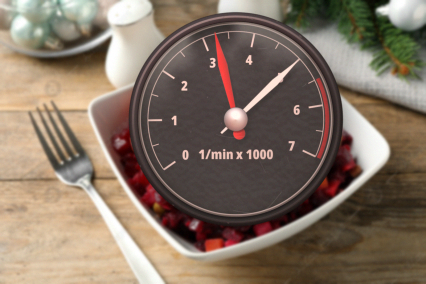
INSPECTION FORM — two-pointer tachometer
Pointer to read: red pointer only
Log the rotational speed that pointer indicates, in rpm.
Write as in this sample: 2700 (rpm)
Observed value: 3250 (rpm)
